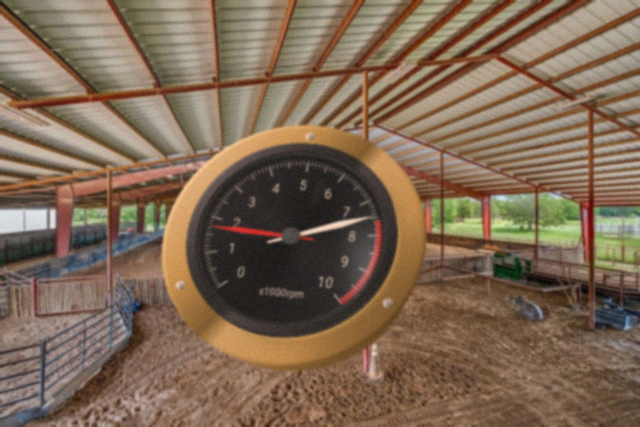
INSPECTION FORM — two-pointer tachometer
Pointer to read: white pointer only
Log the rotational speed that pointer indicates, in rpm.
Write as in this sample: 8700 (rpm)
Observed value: 7500 (rpm)
